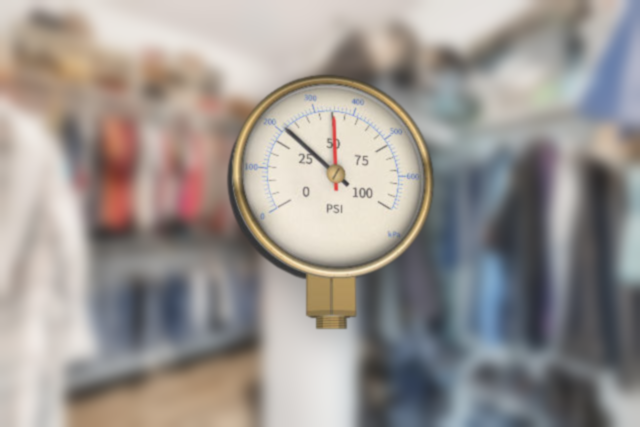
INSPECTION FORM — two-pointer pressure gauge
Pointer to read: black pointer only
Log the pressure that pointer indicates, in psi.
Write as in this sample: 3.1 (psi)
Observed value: 30 (psi)
